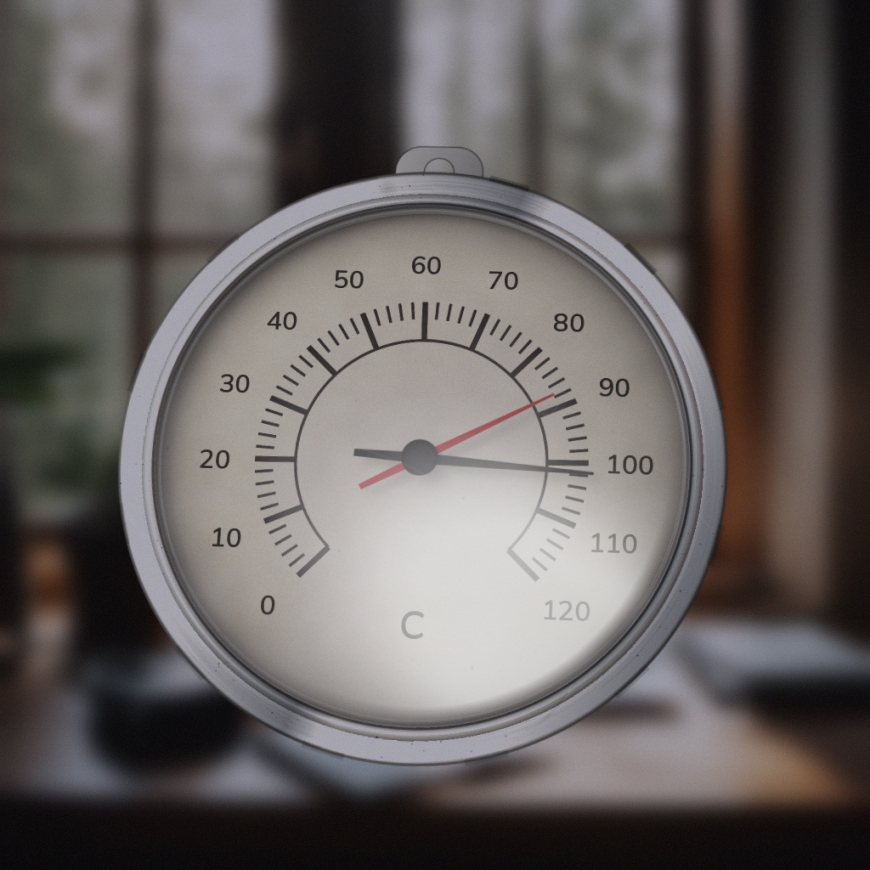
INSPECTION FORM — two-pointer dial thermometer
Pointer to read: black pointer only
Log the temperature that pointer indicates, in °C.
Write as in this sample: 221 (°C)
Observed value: 102 (°C)
